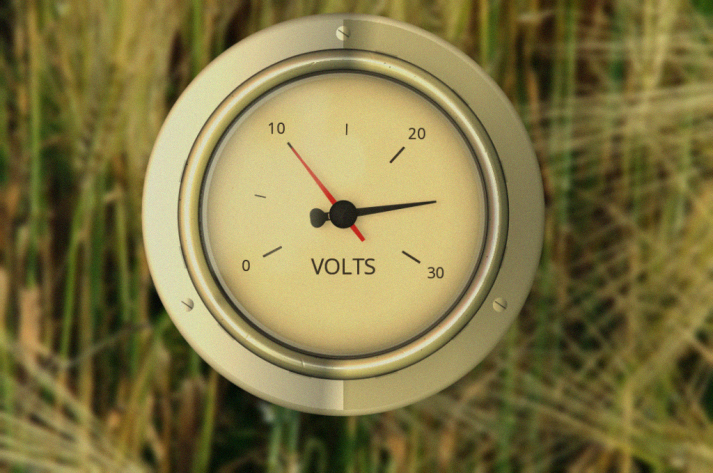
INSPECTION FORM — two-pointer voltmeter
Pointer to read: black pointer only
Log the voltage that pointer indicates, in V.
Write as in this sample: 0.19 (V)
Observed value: 25 (V)
